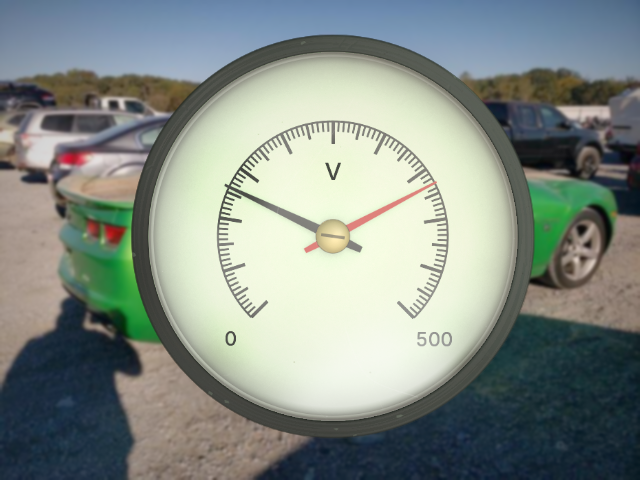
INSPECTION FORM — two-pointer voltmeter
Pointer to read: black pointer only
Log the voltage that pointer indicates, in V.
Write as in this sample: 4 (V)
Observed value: 130 (V)
